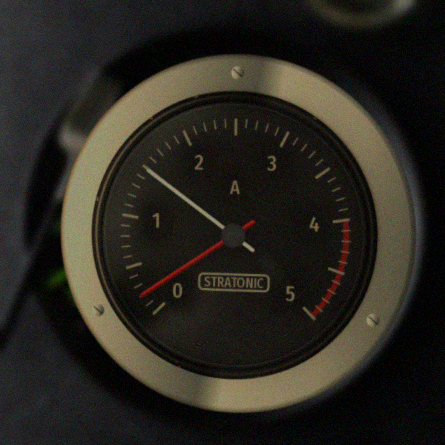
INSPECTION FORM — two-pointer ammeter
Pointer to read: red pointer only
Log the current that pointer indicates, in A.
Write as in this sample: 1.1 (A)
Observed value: 0.2 (A)
